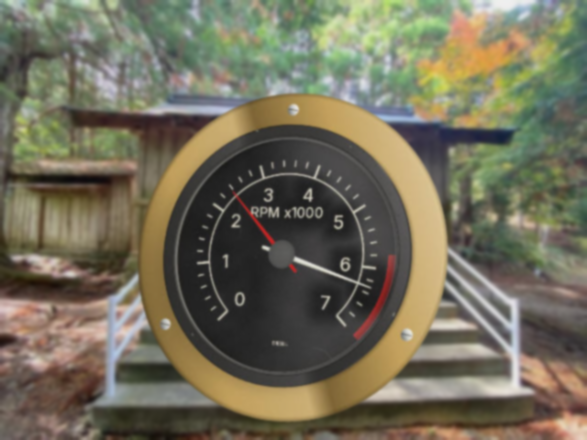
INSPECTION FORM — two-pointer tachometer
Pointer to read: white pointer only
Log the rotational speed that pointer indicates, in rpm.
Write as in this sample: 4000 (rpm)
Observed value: 6300 (rpm)
